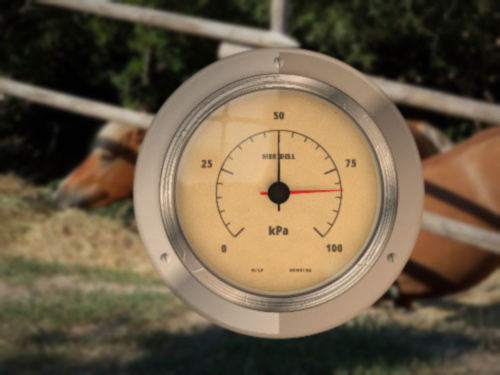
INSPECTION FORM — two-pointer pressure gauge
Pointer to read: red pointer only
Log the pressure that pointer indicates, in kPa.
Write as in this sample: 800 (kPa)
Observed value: 82.5 (kPa)
